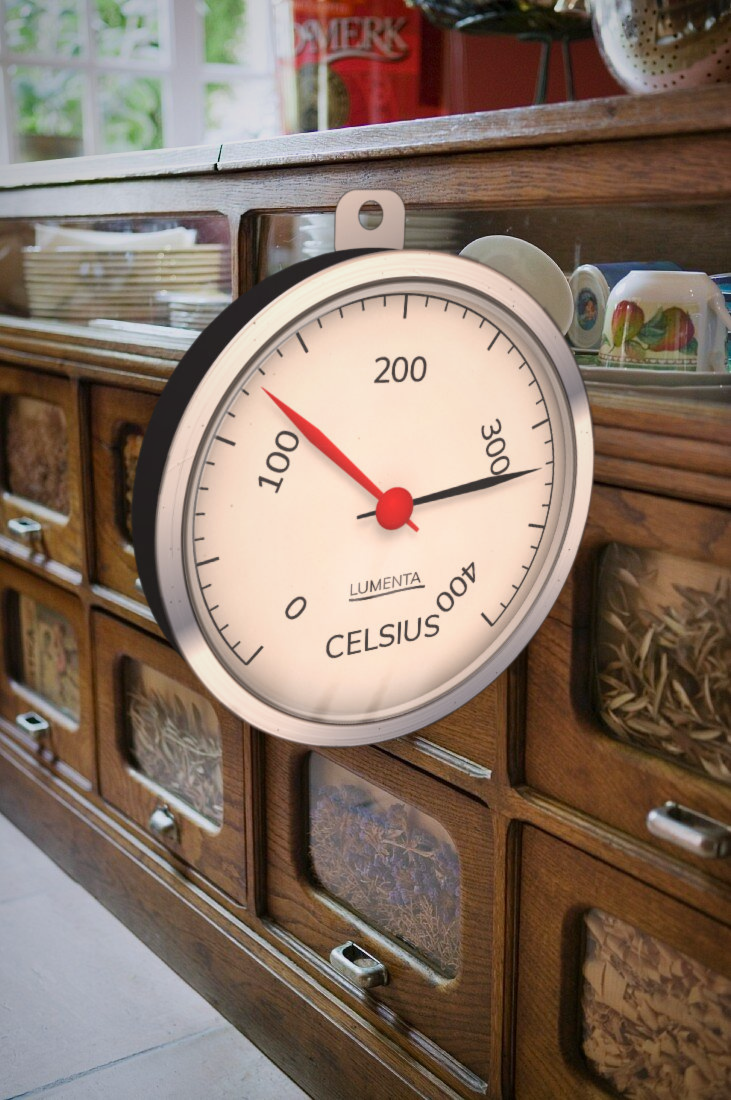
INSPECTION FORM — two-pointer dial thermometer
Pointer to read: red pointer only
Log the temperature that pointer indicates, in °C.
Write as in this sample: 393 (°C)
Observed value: 125 (°C)
